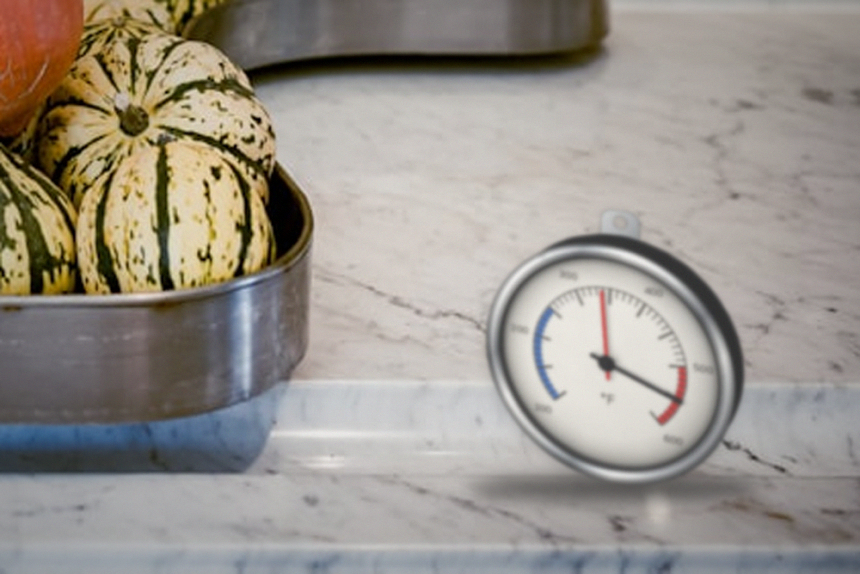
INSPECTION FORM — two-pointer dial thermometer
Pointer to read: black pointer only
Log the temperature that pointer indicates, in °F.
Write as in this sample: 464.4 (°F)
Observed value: 550 (°F)
